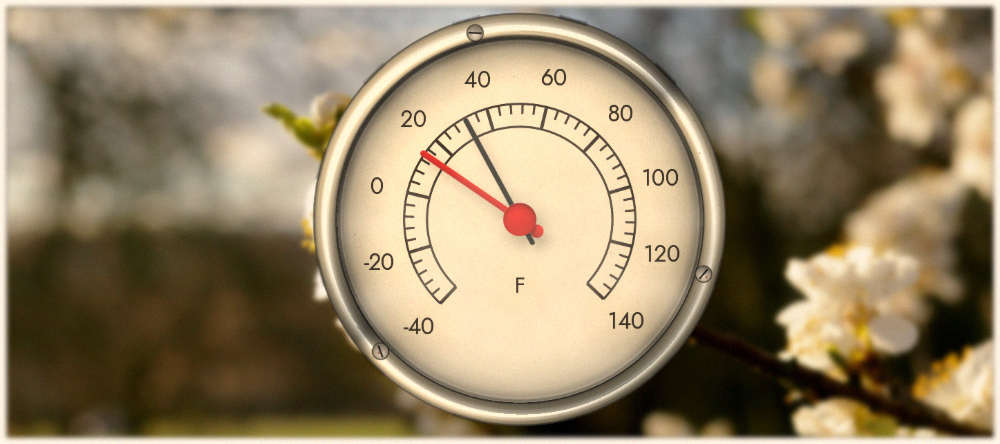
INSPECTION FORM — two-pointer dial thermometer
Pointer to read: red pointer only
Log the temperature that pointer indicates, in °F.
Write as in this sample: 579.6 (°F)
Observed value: 14 (°F)
